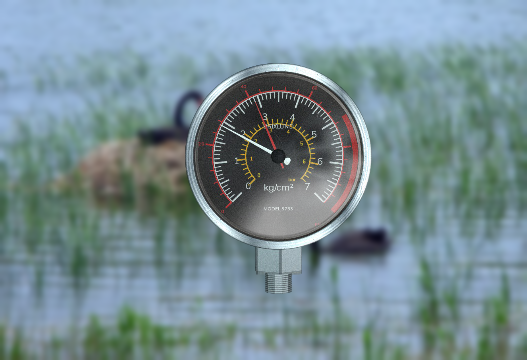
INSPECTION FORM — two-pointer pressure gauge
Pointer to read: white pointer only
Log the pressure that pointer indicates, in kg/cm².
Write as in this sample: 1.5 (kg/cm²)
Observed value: 1.9 (kg/cm²)
